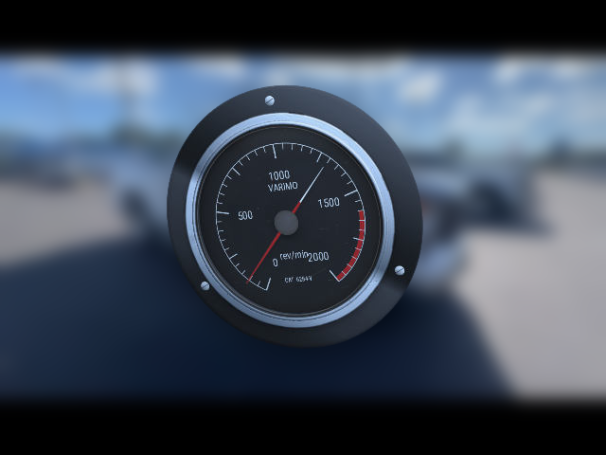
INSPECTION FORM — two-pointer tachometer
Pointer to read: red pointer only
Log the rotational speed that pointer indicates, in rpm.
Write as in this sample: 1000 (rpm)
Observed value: 100 (rpm)
